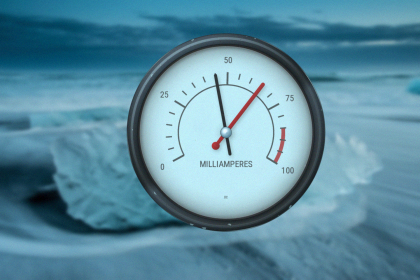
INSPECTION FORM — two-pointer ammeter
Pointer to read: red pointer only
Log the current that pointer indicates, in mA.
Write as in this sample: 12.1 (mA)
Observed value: 65 (mA)
